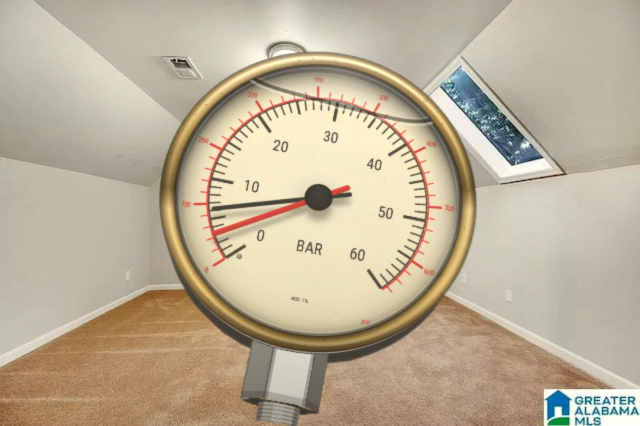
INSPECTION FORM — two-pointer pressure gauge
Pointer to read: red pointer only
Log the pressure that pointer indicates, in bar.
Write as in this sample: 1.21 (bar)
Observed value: 3 (bar)
